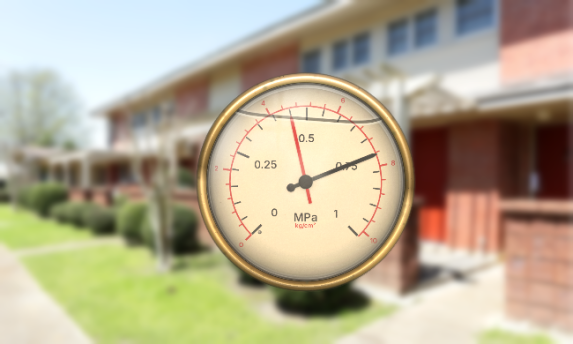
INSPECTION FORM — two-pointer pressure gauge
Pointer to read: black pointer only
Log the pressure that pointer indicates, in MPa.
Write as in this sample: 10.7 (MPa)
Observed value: 0.75 (MPa)
